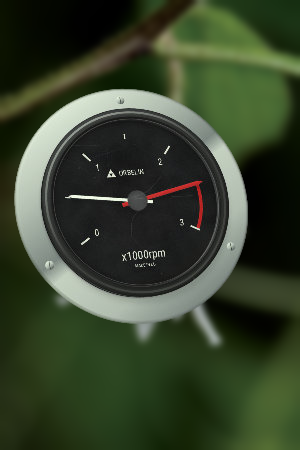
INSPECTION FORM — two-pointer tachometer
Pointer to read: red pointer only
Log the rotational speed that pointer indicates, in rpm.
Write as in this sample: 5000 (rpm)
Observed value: 2500 (rpm)
